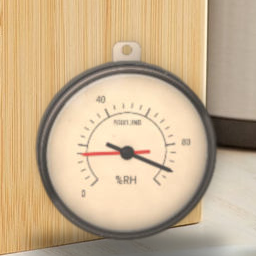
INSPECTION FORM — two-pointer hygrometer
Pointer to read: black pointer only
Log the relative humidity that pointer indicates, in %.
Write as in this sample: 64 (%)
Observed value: 92 (%)
